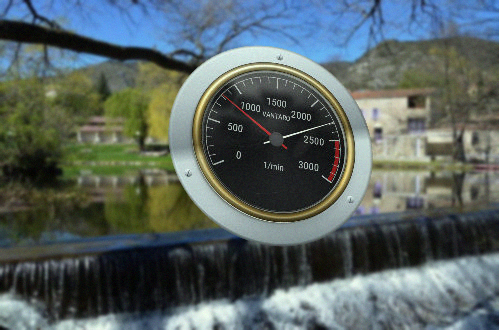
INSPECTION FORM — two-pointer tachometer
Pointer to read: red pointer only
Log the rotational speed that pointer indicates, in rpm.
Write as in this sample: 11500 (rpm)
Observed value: 800 (rpm)
